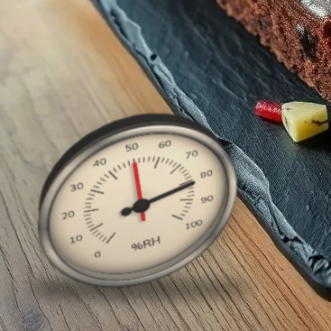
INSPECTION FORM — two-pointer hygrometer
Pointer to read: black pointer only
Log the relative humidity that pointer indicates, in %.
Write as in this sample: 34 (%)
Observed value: 80 (%)
